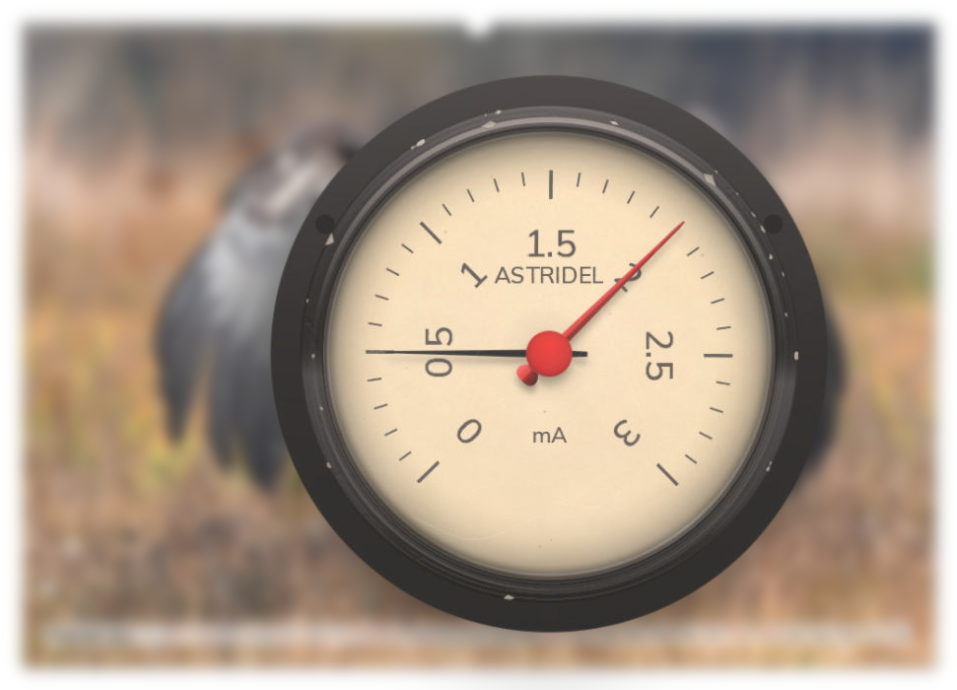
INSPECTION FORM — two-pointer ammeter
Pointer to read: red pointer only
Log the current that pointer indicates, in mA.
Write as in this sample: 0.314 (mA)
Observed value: 2 (mA)
